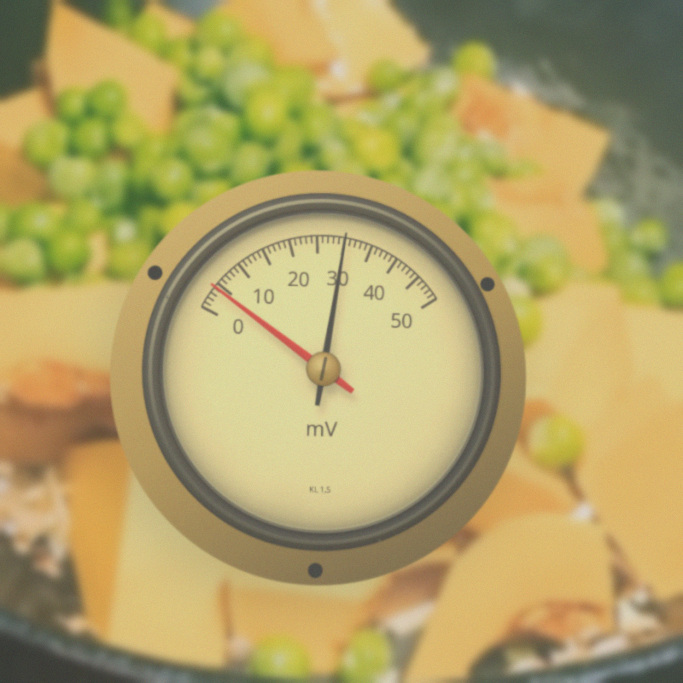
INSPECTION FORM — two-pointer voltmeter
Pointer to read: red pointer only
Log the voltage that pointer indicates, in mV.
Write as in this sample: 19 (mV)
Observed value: 4 (mV)
